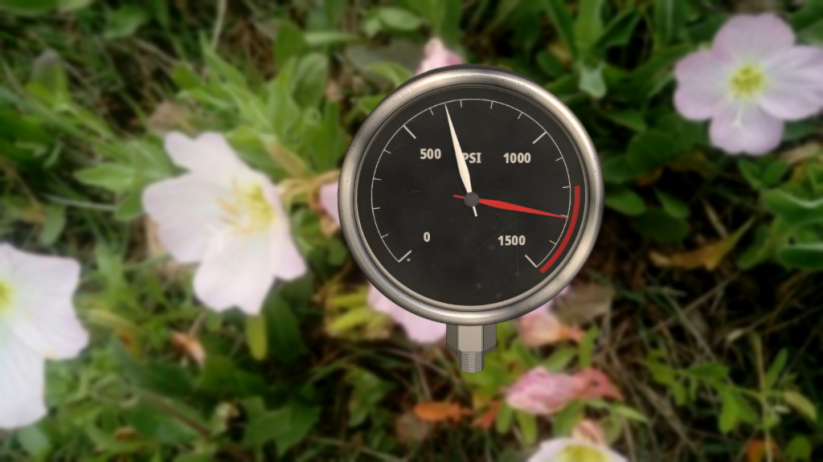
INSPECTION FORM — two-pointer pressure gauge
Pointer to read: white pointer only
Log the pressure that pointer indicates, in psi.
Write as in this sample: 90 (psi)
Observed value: 650 (psi)
